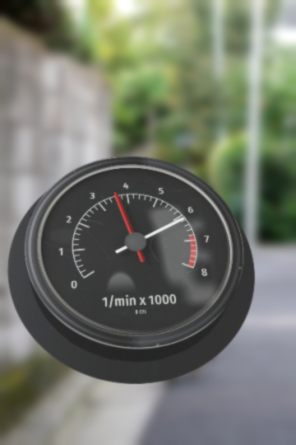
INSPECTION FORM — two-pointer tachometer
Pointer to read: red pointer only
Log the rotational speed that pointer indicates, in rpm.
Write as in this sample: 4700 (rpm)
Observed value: 3600 (rpm)
